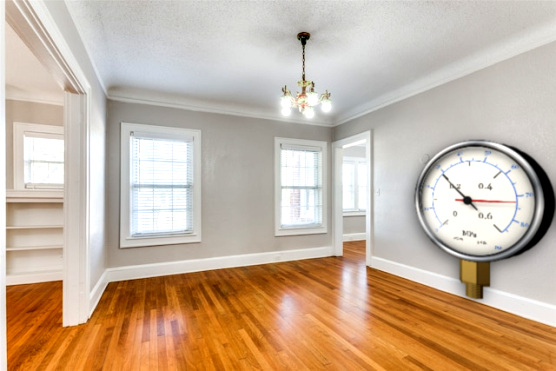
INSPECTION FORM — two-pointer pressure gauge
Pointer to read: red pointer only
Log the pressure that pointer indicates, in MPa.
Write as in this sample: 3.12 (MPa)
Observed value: 0.5 (MPa)
